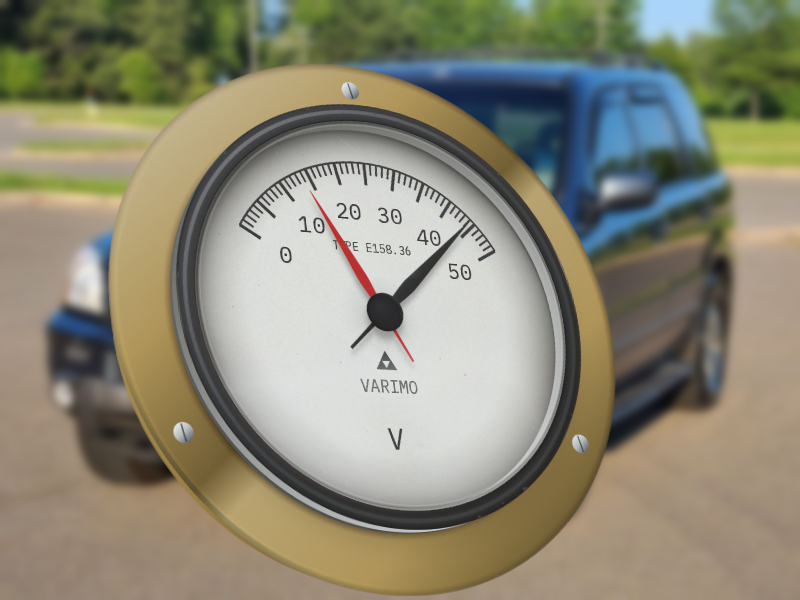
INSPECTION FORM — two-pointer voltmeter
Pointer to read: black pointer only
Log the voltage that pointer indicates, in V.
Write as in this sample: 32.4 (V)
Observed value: 44 (V)
